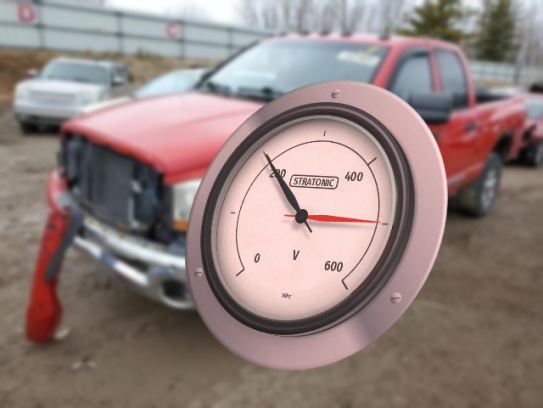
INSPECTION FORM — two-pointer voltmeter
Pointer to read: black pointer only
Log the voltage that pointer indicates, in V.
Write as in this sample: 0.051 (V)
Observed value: 200 (V)
